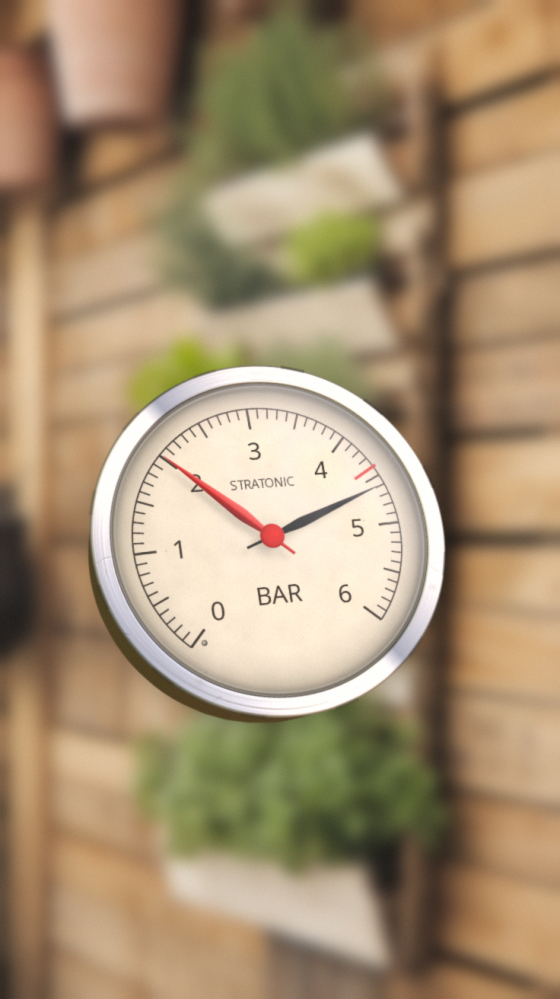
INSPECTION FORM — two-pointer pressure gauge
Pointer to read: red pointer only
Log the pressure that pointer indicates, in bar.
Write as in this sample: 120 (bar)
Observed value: 2 (bar)
